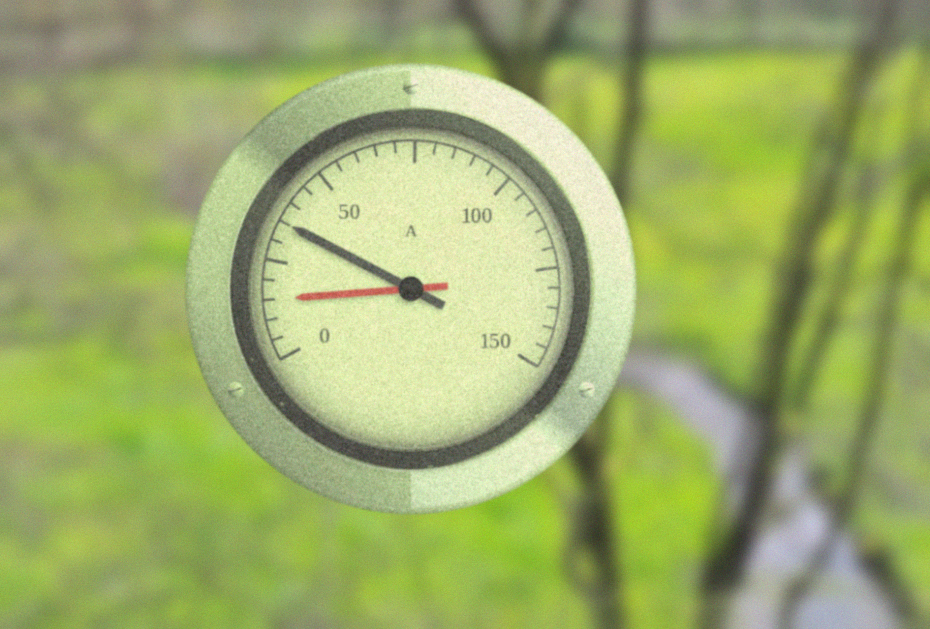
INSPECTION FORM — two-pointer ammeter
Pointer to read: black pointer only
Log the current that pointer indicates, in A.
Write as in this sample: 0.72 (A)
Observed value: 35 (A)
